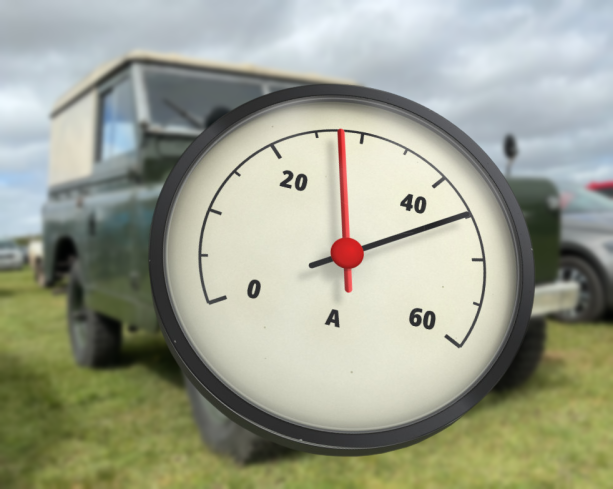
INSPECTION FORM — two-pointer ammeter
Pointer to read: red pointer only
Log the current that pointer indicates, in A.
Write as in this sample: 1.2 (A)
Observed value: 27.5 (A)
